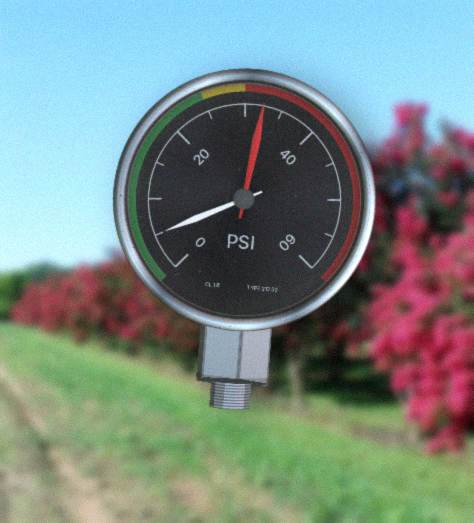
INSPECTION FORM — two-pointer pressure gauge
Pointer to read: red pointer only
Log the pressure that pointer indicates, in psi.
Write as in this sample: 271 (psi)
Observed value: 32.5 (psi)
